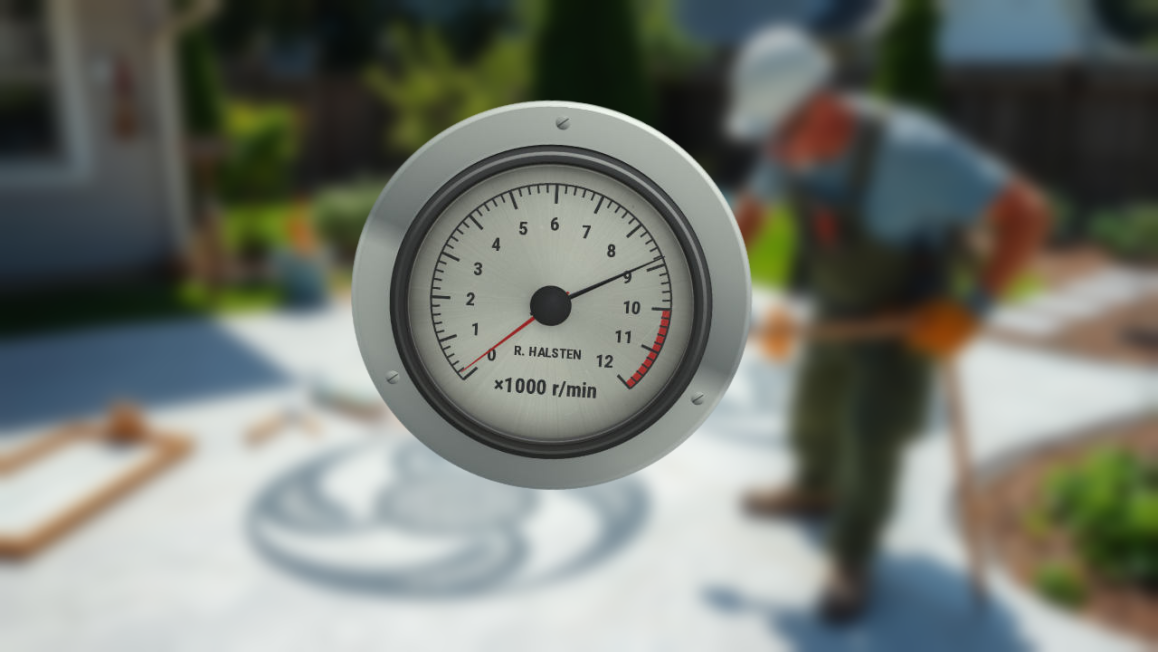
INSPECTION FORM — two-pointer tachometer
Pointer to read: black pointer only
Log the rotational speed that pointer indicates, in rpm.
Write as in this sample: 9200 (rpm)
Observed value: 8800 (rpm)
